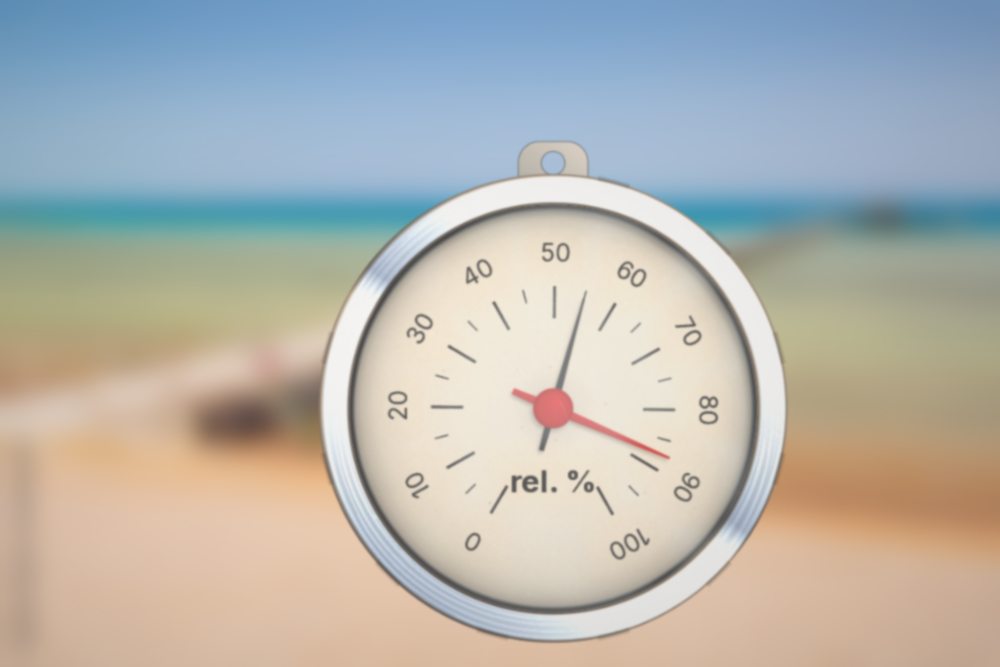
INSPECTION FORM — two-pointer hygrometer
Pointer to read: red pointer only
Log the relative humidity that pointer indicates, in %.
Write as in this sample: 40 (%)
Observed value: 87.5 (%)
